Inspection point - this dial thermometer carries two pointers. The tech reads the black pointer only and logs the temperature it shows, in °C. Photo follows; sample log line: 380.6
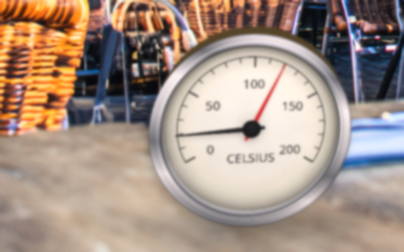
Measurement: 20
